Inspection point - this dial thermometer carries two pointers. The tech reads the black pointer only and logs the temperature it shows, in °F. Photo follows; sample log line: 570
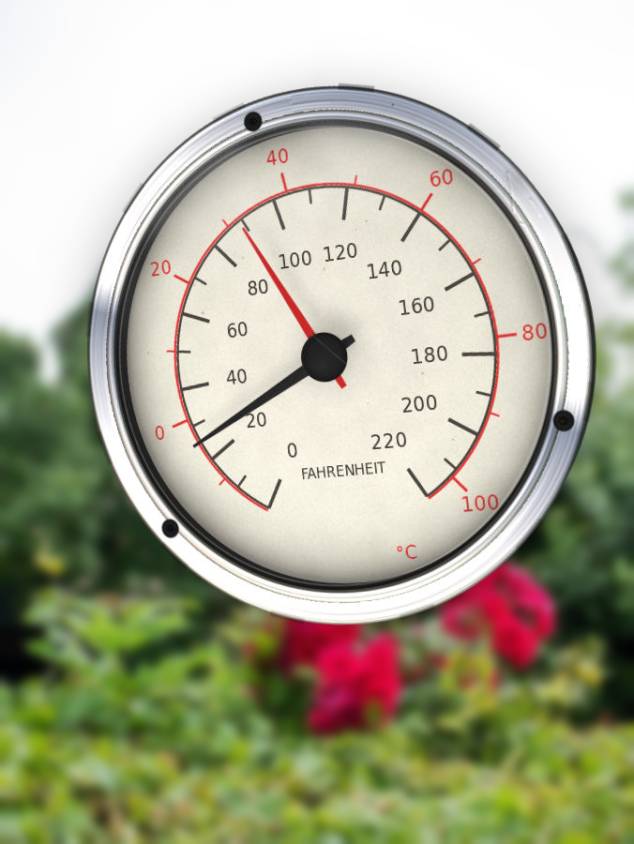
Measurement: 25
